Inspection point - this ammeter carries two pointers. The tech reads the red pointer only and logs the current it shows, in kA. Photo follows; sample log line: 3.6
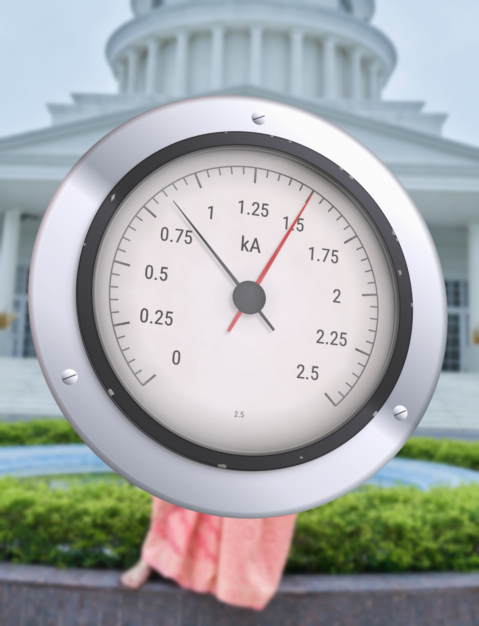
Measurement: 1.5
